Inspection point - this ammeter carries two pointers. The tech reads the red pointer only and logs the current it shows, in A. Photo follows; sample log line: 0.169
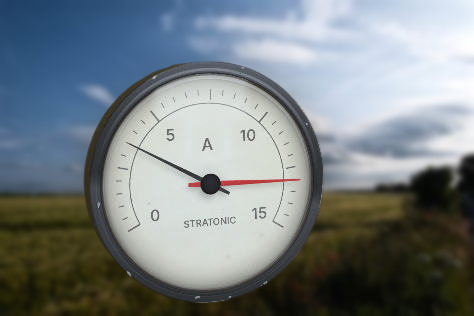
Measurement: 13
